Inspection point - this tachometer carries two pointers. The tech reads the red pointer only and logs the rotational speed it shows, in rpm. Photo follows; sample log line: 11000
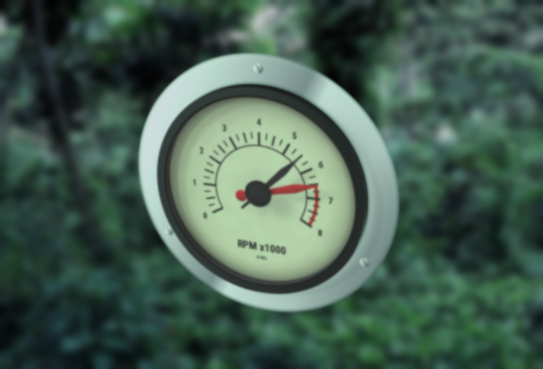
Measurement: 6500
